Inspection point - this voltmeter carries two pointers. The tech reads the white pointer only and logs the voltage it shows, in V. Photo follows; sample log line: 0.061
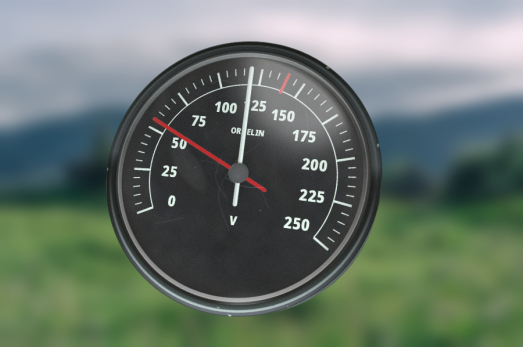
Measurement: 120
